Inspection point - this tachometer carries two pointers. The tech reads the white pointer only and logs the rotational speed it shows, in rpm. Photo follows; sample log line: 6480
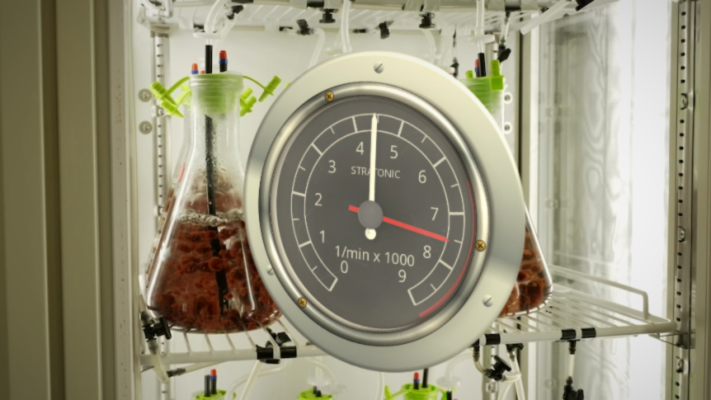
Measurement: 4500
